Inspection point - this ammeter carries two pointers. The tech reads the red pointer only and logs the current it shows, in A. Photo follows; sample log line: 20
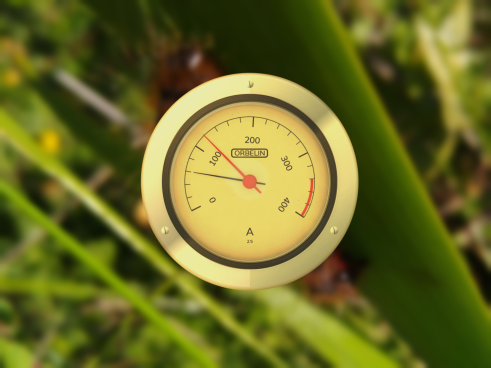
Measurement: 120
